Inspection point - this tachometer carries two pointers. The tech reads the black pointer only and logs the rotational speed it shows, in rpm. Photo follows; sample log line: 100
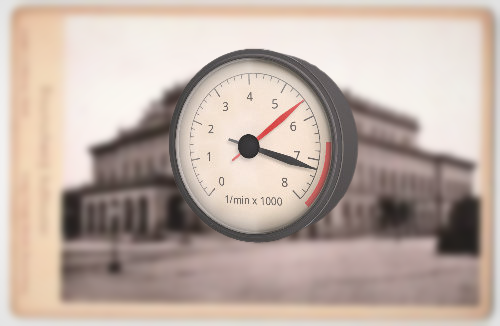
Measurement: 7200
